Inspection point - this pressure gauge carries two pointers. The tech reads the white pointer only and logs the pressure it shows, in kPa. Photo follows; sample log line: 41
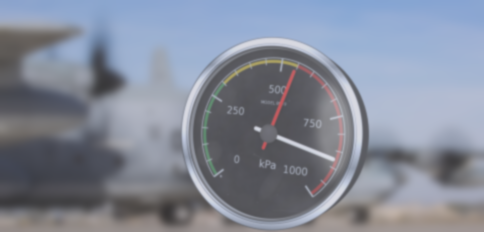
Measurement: 875
